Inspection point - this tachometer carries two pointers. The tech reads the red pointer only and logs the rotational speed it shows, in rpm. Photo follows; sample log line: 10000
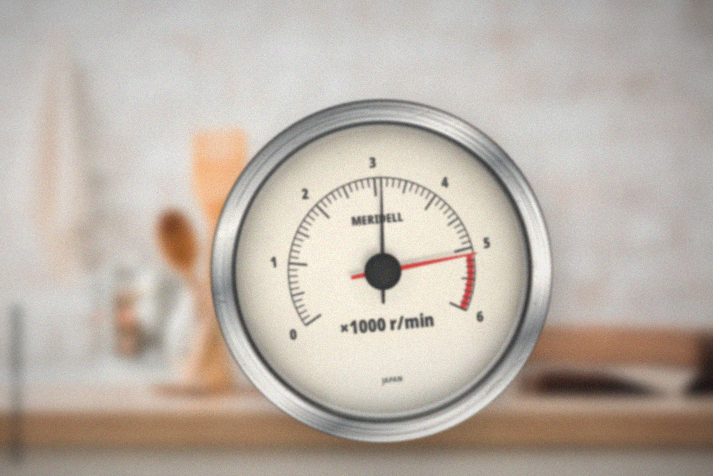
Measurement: 5100
